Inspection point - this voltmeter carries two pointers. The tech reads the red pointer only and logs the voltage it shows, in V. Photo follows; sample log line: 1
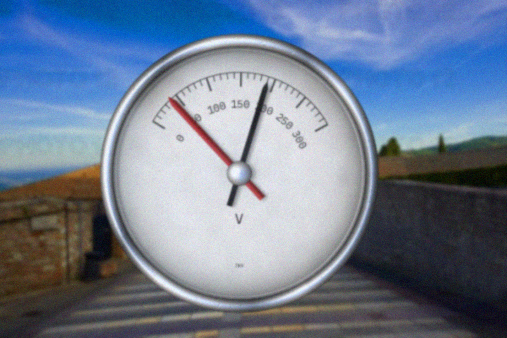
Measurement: 40
